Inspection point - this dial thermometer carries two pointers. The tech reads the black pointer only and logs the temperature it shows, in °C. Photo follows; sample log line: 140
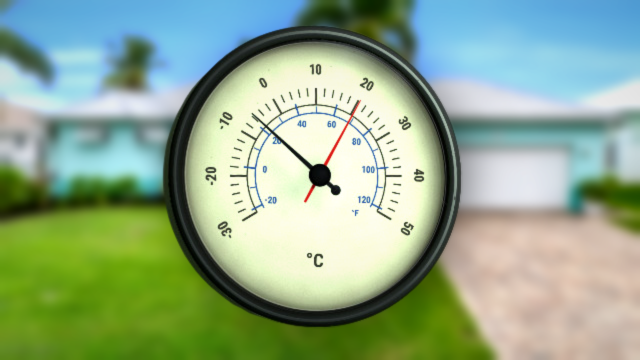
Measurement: -6
